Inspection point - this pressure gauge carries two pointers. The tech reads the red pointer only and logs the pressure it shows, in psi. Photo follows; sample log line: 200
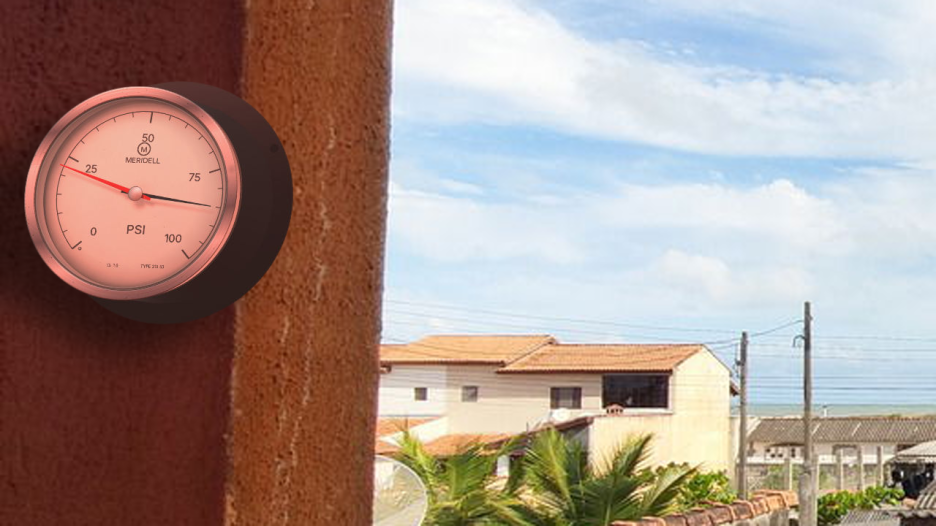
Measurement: 22.5
